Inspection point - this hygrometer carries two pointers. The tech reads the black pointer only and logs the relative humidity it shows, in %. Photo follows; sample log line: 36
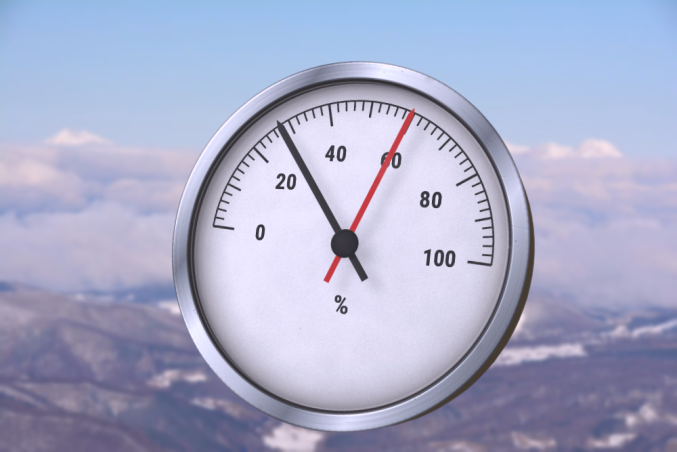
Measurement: 28
